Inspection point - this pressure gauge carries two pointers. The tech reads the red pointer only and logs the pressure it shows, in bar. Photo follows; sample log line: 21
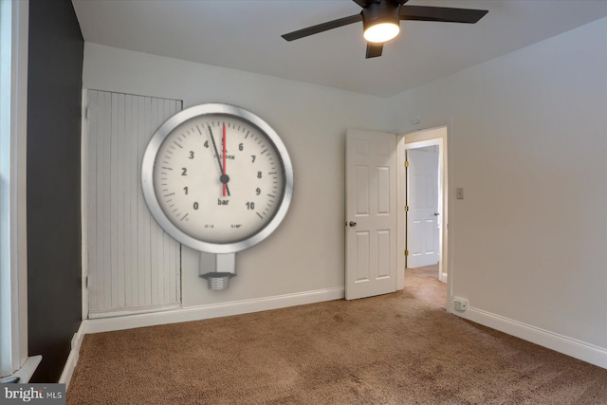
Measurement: 5
